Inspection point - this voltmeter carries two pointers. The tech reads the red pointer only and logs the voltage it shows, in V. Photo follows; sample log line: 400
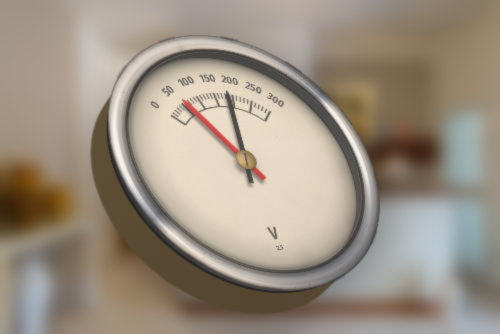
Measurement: 50
